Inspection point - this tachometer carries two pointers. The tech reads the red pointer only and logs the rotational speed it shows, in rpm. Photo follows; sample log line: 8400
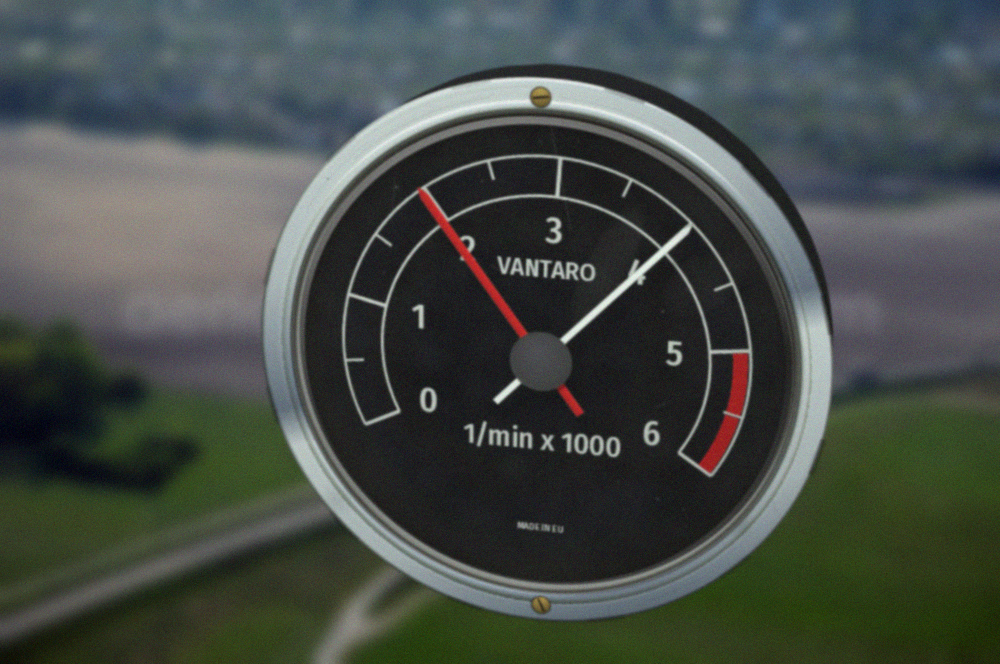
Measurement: 2000
